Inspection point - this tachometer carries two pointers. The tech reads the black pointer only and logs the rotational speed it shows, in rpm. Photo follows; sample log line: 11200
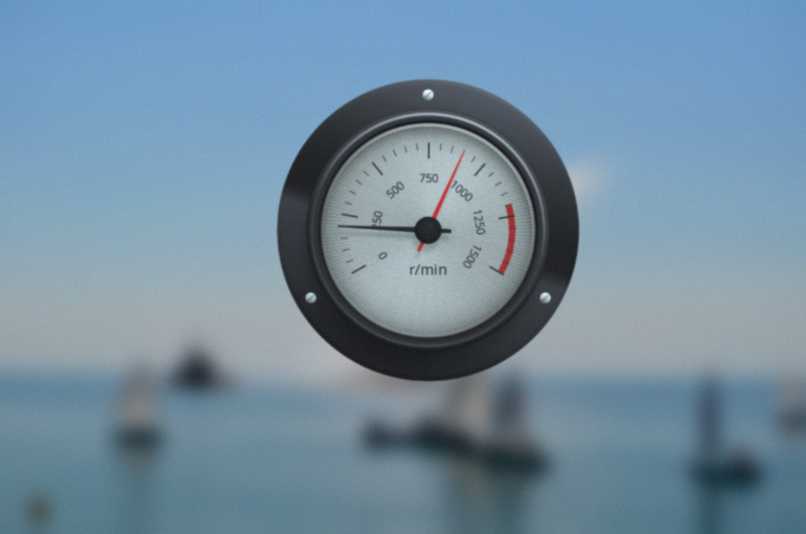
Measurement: 200
